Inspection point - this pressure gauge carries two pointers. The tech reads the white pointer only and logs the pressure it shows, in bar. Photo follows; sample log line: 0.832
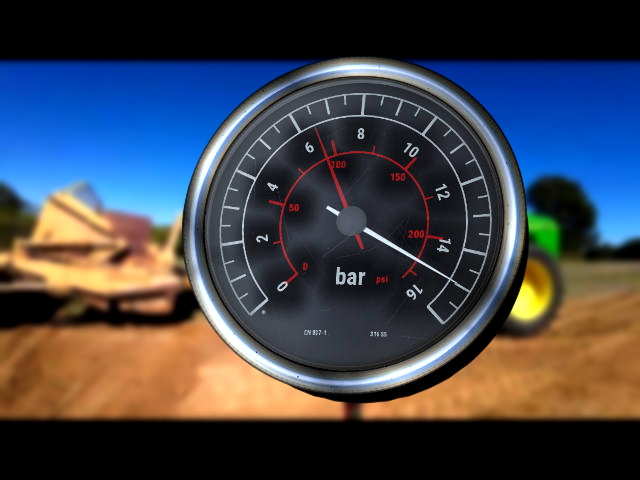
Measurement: 15
